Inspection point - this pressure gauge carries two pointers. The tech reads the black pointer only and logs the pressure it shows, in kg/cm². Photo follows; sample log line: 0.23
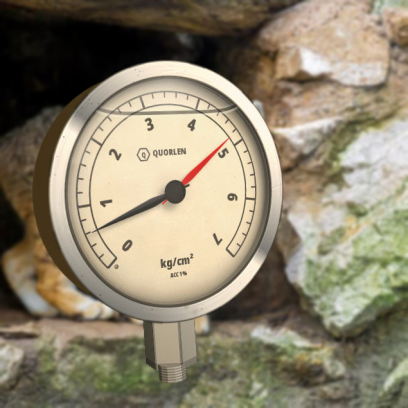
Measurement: 0.6
